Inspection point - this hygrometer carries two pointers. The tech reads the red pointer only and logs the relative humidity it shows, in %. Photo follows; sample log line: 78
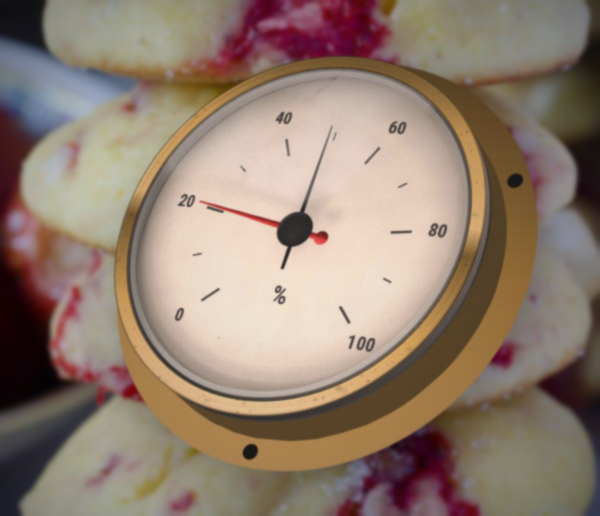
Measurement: 20
